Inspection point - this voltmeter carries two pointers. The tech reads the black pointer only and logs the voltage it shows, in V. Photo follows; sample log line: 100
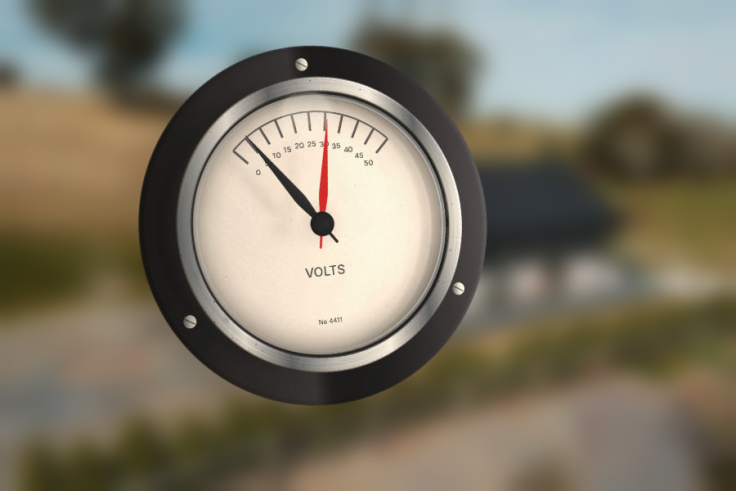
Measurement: 5
